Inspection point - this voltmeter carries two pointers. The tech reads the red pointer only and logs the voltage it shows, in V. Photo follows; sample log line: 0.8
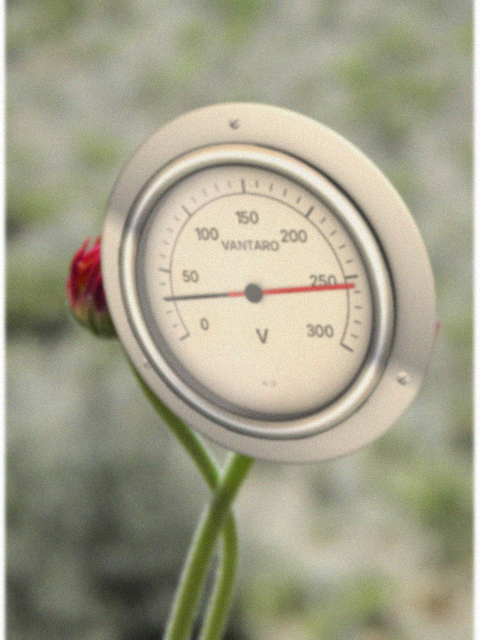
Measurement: 255
